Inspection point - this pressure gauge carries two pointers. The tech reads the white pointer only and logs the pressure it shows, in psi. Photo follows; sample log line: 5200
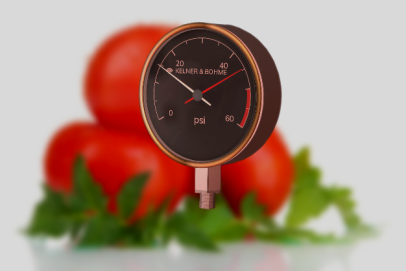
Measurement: 15
